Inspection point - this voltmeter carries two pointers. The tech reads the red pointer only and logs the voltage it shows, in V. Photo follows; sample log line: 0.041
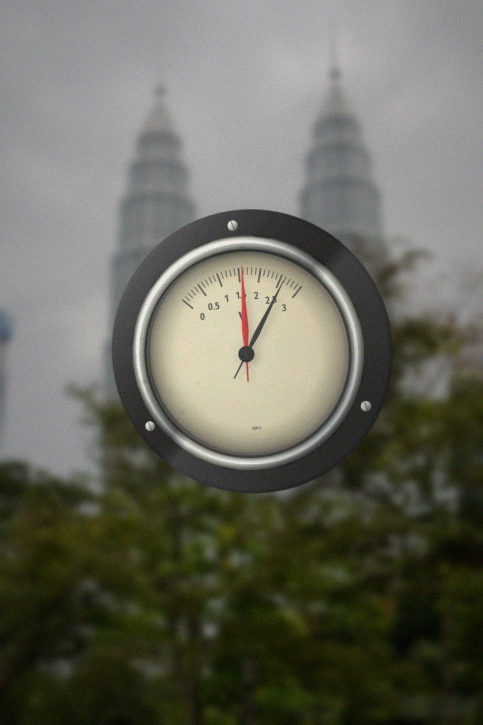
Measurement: 1.6
